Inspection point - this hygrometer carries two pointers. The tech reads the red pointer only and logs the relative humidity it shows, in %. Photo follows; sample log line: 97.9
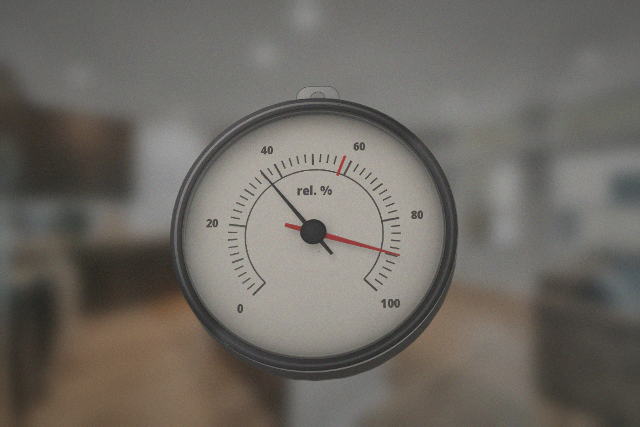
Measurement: 90
